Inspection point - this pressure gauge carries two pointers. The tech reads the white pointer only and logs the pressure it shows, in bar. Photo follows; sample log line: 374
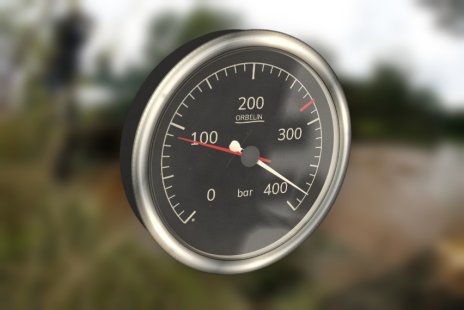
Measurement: 380
